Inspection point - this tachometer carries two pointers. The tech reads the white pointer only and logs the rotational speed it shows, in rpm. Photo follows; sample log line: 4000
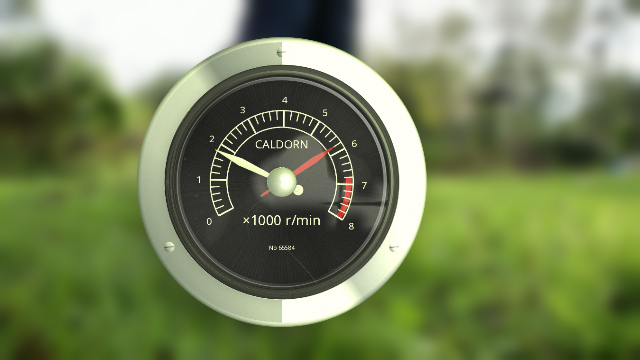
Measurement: 1800
